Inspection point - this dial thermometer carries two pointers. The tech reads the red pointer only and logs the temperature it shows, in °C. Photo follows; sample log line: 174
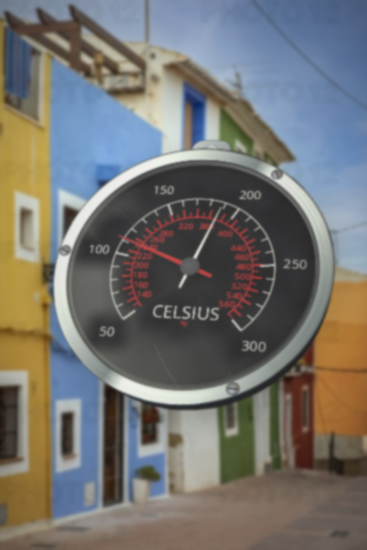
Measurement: 110
